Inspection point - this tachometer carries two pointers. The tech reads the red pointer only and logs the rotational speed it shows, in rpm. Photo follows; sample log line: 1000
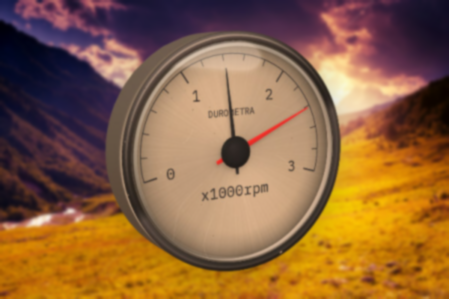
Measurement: 2400
